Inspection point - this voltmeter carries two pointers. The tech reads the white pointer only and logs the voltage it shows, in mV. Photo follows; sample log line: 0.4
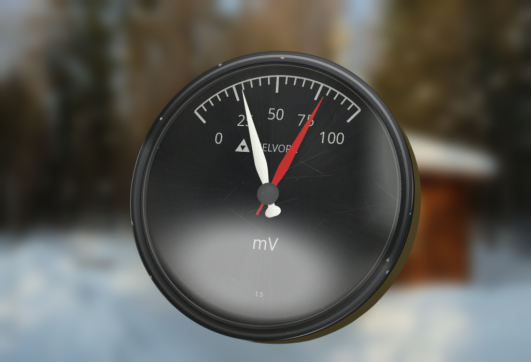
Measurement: 30
